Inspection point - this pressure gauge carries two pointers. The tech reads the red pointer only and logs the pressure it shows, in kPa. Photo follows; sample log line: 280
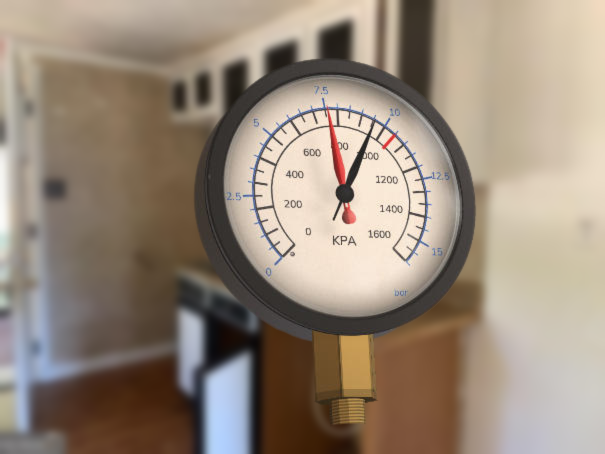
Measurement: 750
